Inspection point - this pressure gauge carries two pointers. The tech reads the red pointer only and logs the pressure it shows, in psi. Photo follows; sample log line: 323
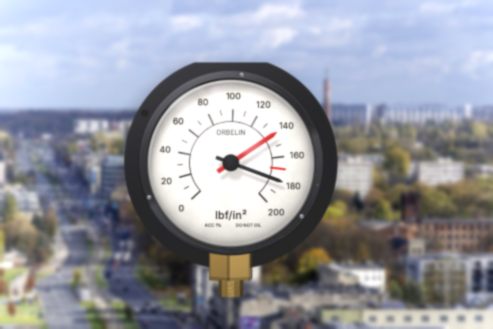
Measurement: 140
